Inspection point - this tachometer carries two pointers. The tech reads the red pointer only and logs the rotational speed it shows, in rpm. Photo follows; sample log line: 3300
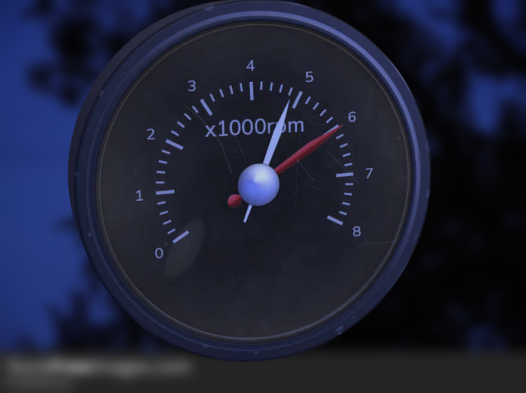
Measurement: 6000
